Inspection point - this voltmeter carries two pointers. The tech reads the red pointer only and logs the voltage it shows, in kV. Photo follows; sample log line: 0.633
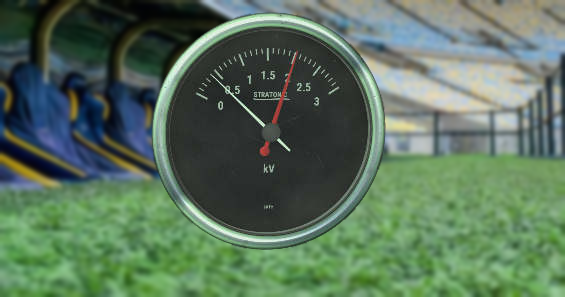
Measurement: 2
